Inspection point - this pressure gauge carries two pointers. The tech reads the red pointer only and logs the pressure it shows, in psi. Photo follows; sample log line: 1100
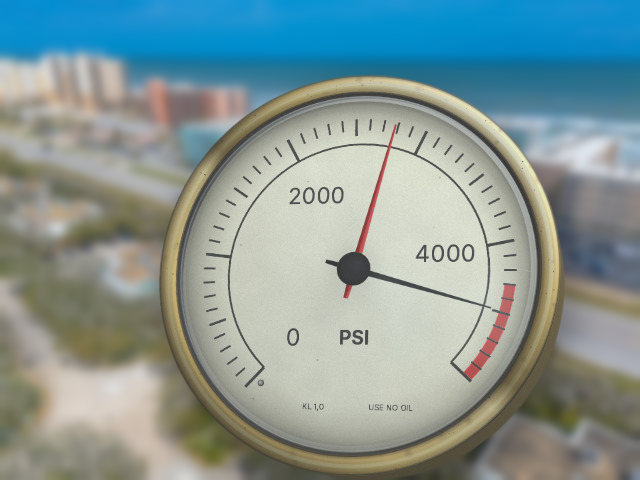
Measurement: 2800
